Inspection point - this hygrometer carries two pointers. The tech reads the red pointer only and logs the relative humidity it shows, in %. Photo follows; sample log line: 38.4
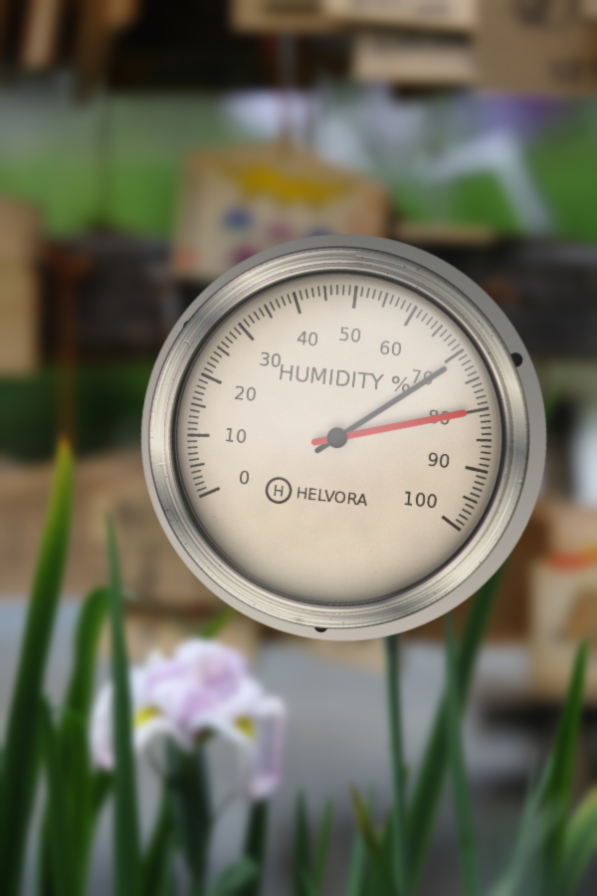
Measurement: 80
